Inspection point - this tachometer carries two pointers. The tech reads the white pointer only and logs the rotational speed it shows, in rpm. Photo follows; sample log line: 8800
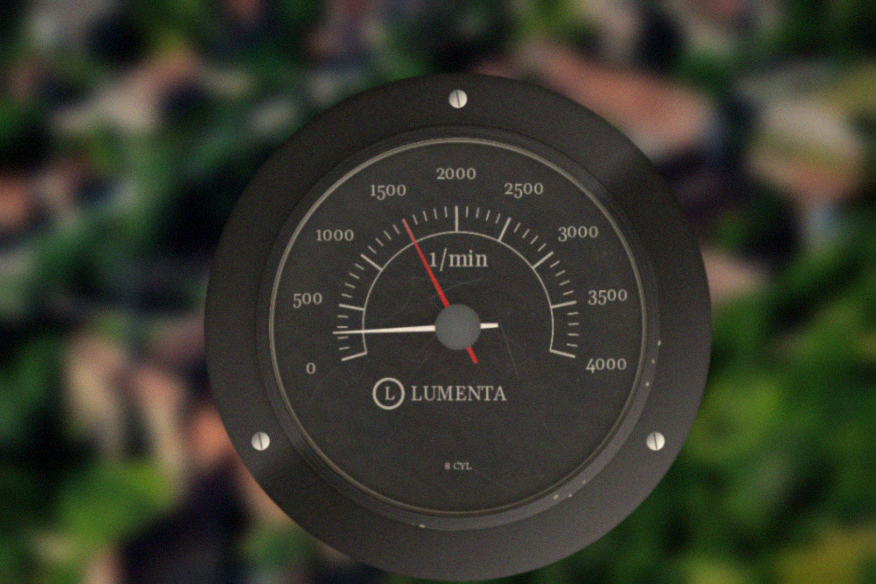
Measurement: 250
